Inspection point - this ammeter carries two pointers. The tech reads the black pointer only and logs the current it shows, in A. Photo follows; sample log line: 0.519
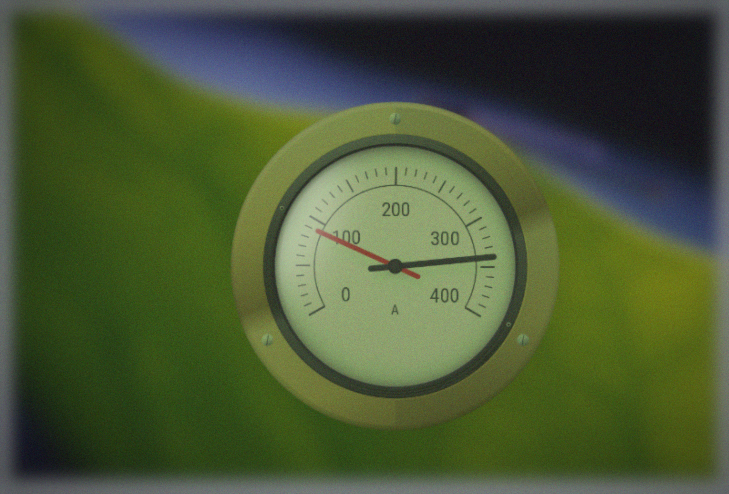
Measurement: 340
